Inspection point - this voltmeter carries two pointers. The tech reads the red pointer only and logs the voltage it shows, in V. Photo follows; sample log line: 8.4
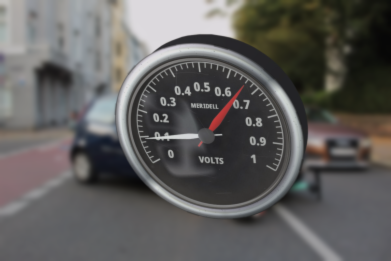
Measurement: 0.66
